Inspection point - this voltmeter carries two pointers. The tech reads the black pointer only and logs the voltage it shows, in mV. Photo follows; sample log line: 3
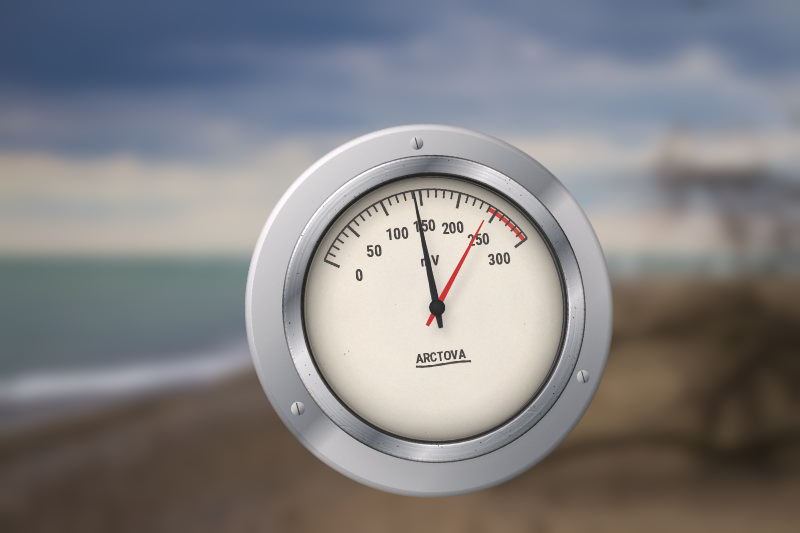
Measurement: 140
